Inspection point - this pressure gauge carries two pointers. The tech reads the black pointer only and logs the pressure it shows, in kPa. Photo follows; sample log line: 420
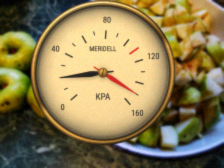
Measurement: 20
